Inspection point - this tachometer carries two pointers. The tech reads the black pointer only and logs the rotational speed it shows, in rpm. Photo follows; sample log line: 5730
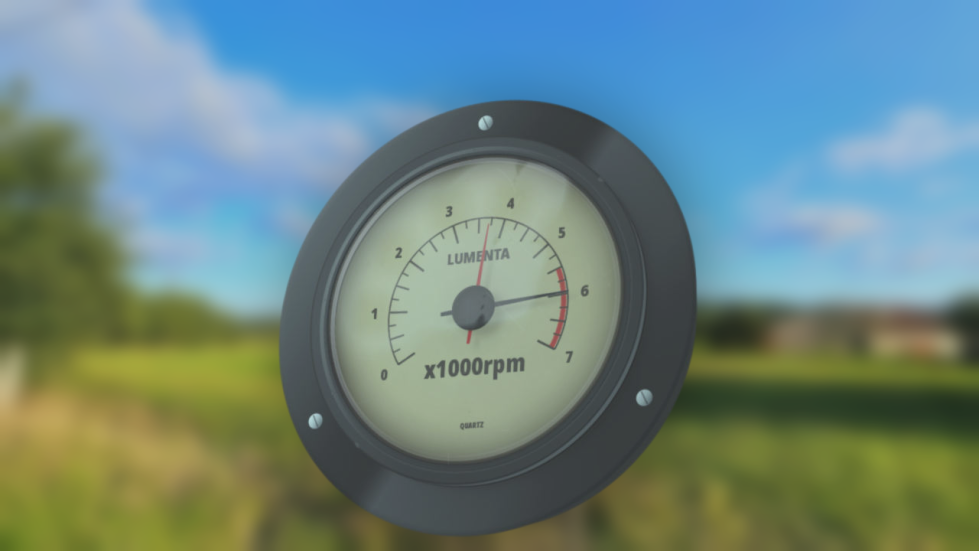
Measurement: 6000
